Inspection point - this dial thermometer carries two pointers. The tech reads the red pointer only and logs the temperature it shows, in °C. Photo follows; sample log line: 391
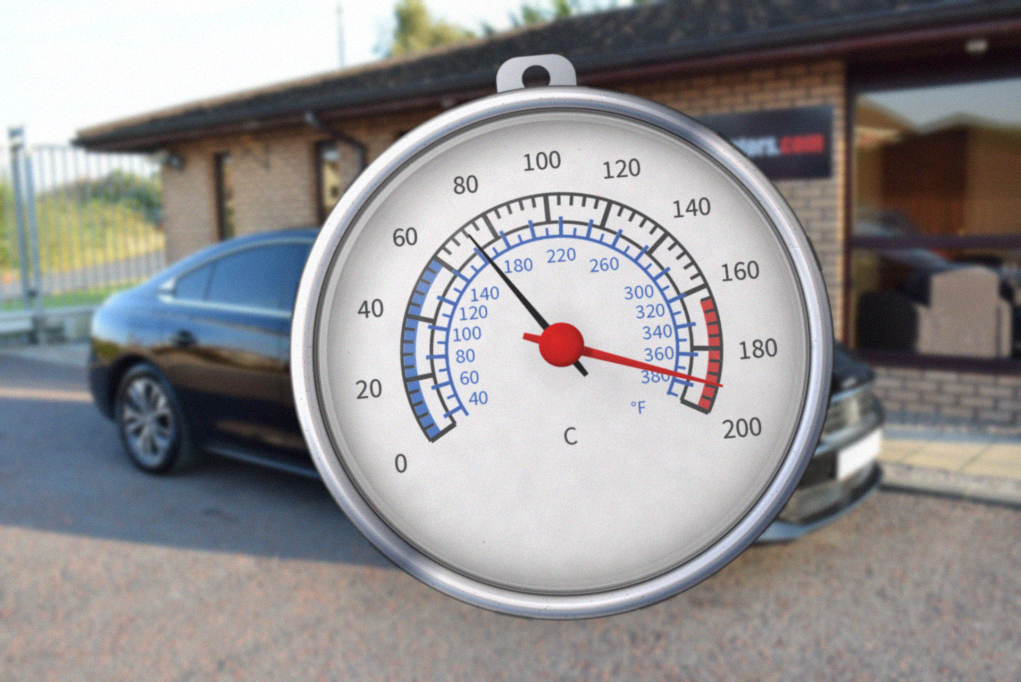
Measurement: 192
